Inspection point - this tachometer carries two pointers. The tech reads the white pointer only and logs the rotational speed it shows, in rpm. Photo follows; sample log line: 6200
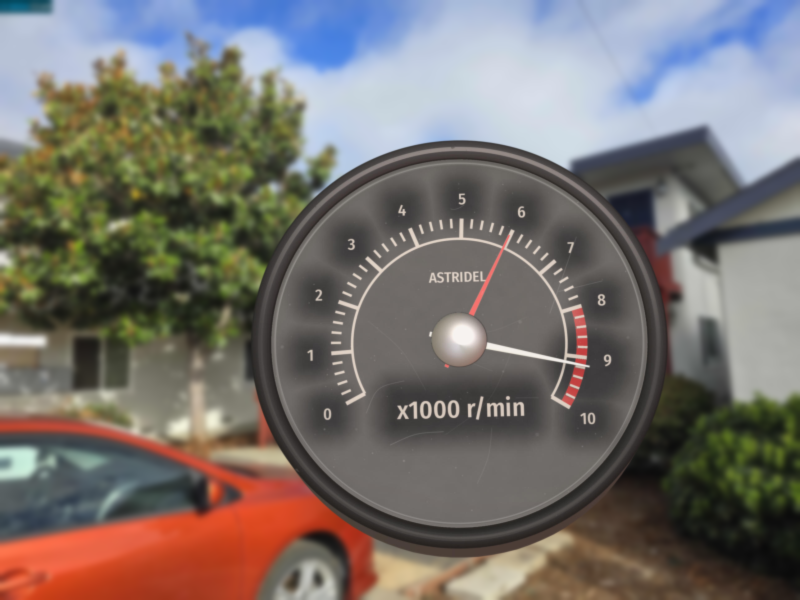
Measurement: 9200
